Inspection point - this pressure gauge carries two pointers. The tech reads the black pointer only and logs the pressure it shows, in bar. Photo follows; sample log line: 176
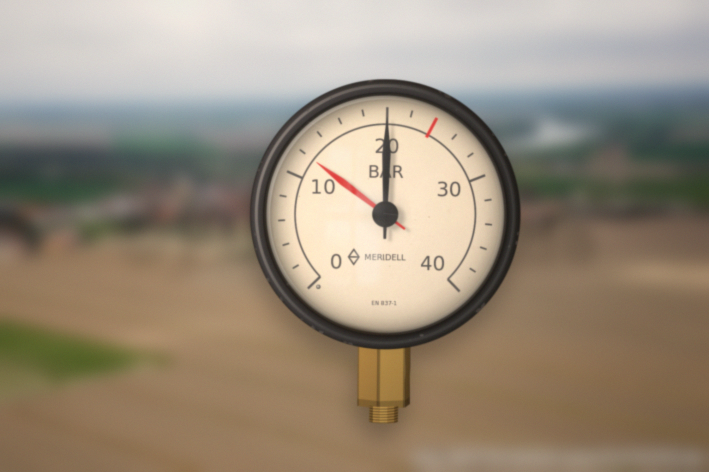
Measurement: 20
